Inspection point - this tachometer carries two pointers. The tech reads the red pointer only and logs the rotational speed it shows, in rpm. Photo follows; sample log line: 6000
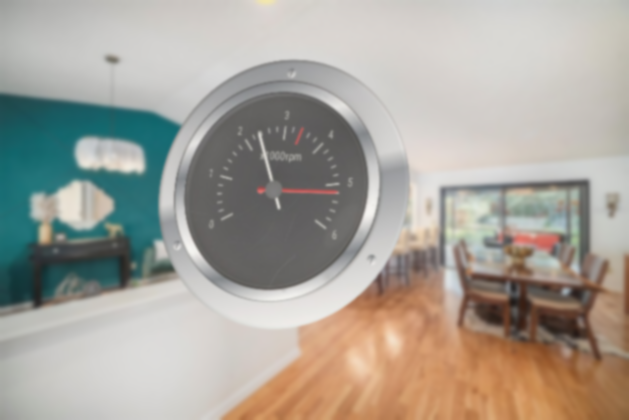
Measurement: 5200
